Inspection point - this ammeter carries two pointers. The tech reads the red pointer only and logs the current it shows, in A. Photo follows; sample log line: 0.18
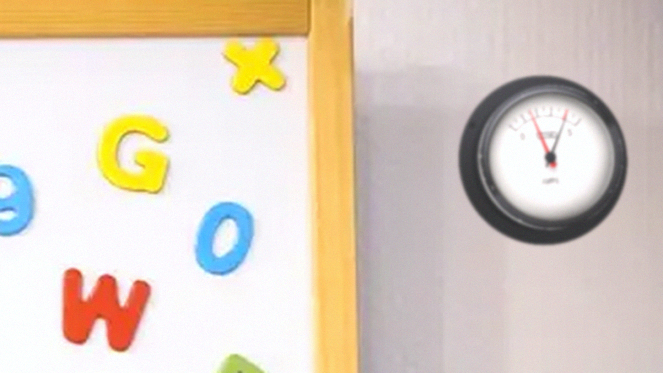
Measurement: 1.5
